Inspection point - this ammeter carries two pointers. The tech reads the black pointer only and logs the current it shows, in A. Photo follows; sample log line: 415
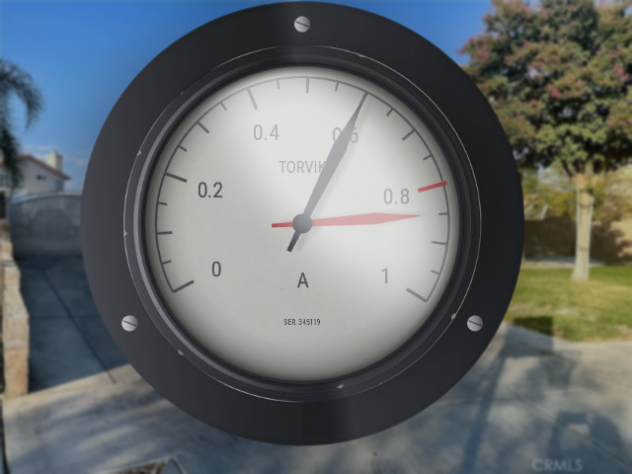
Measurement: 0.6
